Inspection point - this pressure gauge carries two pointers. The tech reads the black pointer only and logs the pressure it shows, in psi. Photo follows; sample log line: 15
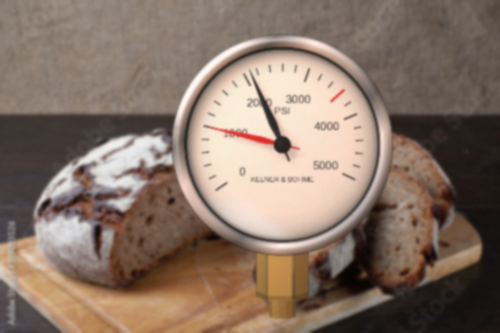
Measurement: 2100
